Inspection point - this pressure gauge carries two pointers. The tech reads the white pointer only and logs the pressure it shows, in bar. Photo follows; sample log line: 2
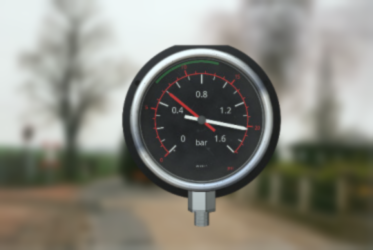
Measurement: 1.4
